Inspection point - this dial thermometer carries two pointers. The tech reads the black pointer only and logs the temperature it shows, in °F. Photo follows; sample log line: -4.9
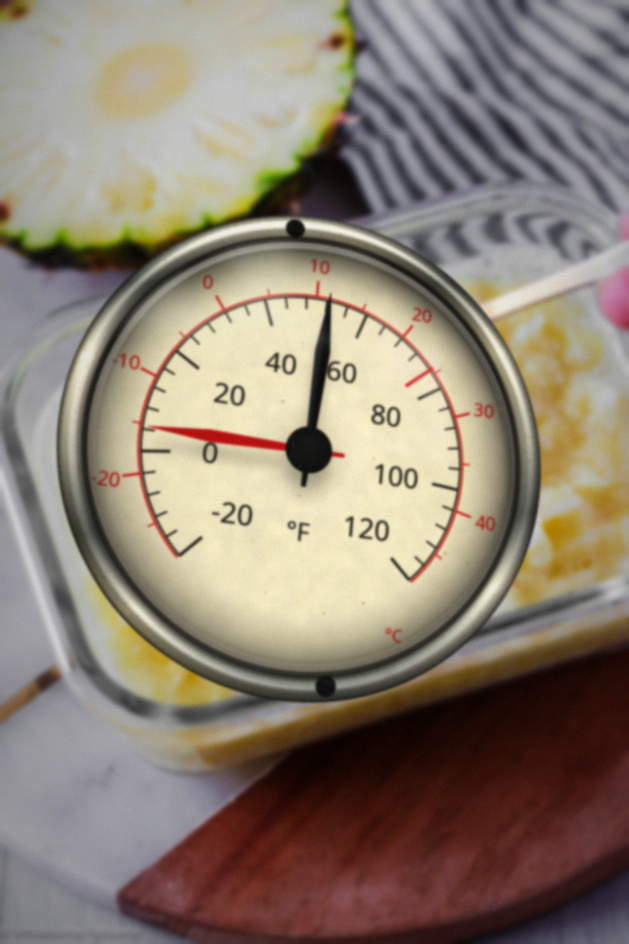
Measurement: 52
